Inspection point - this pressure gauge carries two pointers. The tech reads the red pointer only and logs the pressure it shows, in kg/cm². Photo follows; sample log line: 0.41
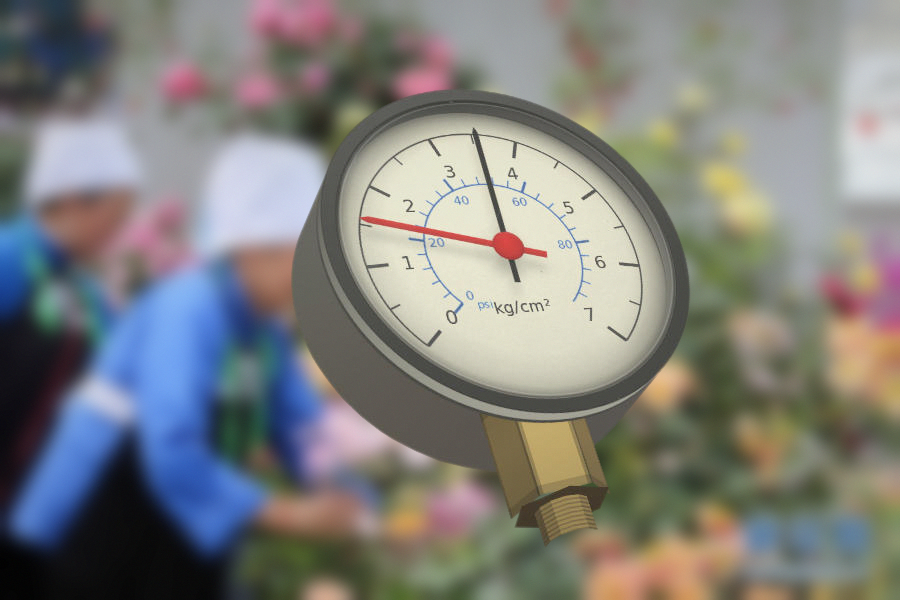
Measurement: 1.5
